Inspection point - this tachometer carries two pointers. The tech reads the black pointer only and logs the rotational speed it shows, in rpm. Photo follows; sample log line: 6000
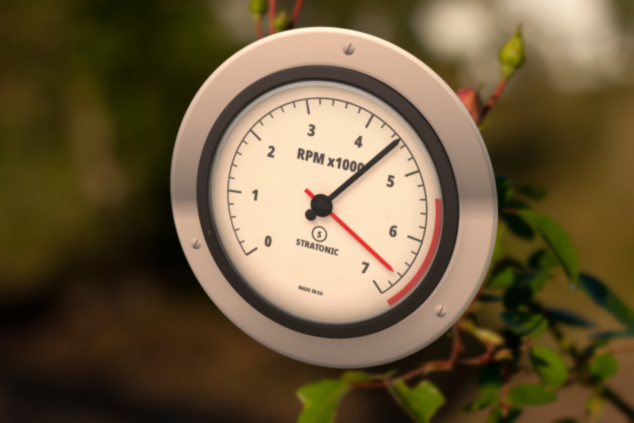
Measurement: 4500
